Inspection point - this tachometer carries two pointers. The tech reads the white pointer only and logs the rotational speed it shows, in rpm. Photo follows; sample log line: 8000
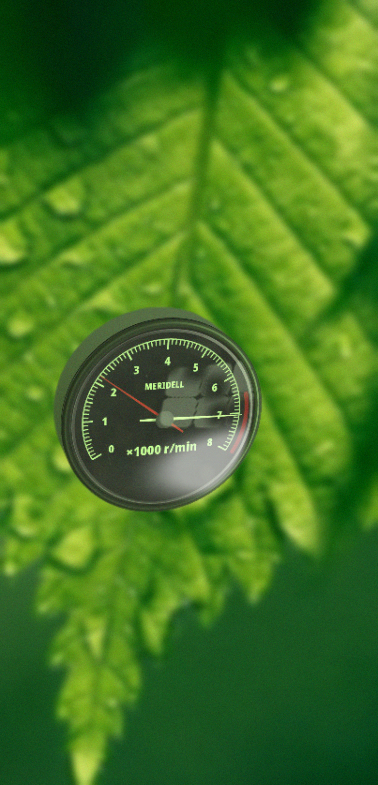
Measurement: 7000
